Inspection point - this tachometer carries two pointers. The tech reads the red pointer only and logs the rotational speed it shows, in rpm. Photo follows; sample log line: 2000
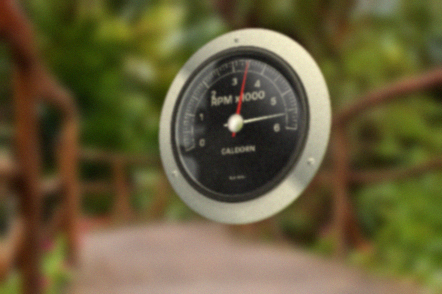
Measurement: 3500
